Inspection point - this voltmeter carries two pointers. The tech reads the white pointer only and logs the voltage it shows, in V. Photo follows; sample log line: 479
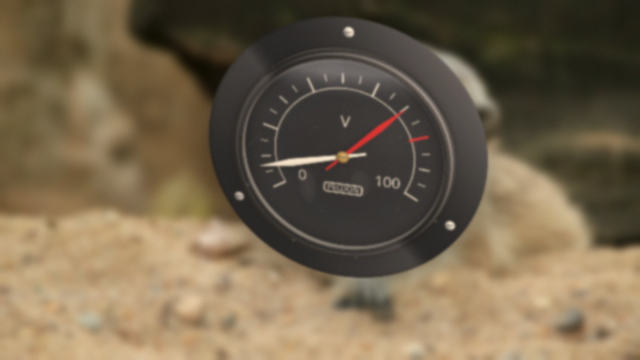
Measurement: 7.5
